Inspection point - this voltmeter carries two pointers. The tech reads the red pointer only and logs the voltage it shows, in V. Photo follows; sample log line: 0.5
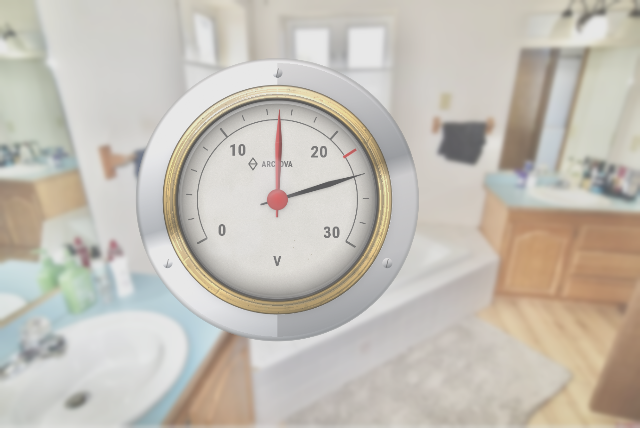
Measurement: 15
